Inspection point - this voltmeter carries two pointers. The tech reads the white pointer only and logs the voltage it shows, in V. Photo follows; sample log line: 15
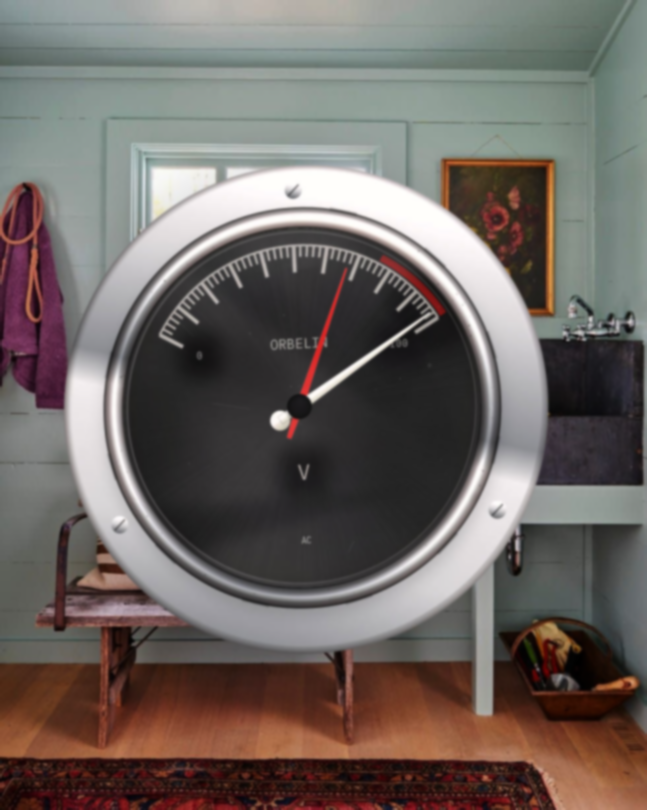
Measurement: 98
